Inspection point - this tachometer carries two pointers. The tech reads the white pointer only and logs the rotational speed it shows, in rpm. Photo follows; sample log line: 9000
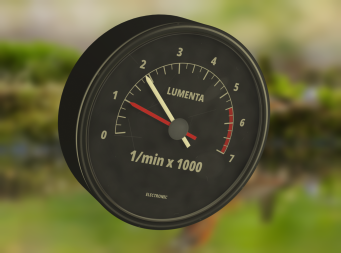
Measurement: 1875
